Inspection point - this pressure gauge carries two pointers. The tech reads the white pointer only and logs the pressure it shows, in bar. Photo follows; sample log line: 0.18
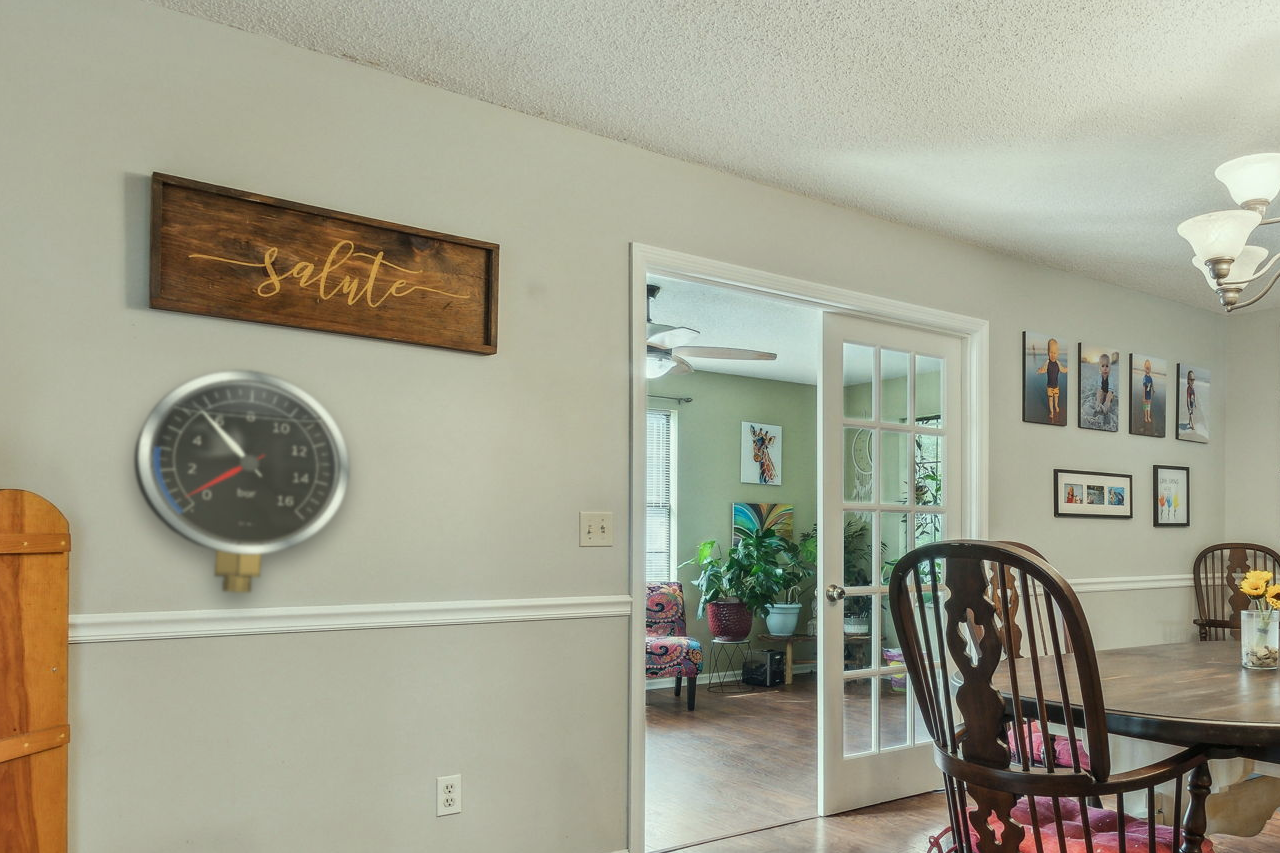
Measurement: 5.5
